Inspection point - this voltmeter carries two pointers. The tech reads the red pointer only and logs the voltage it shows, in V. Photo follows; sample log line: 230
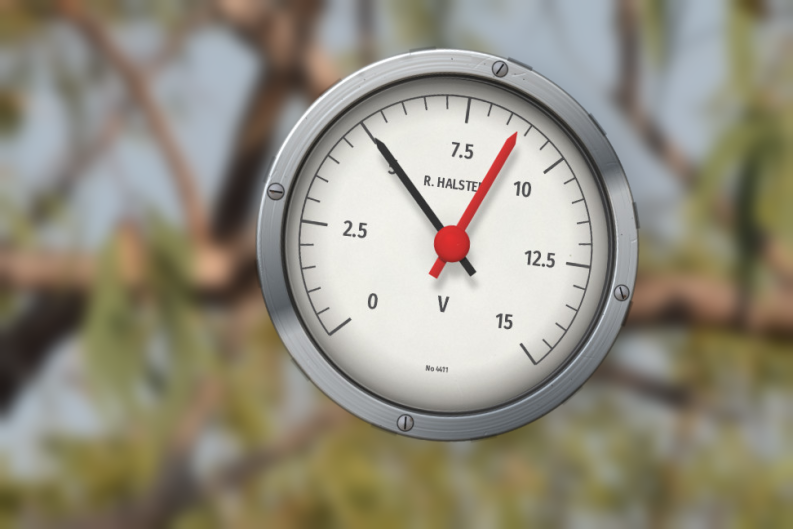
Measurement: 8.75
